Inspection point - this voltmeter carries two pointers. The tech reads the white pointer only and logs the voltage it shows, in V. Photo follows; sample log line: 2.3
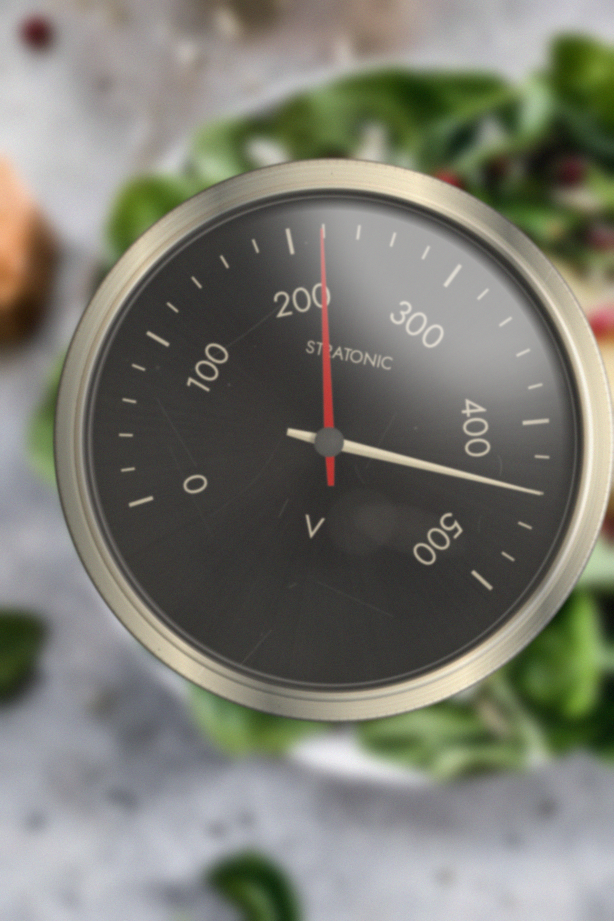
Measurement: 440
